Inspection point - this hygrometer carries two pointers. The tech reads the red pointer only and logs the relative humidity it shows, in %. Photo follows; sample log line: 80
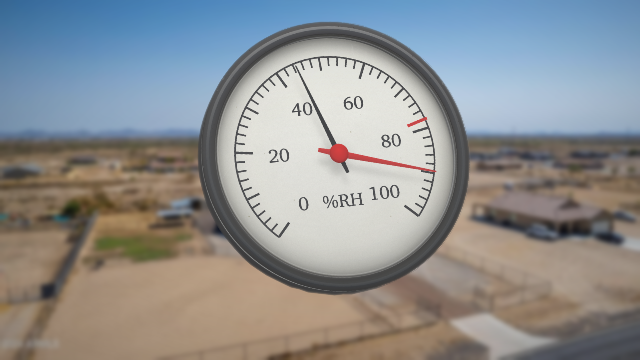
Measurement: 90
